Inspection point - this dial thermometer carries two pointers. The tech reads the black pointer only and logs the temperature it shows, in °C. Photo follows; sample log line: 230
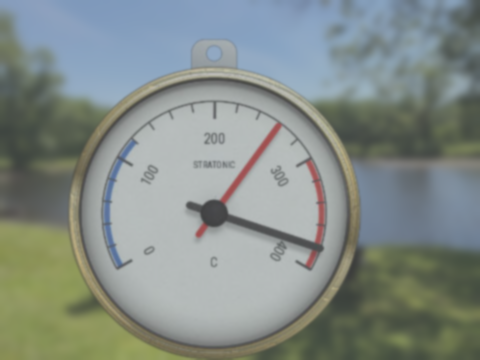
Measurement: 380
